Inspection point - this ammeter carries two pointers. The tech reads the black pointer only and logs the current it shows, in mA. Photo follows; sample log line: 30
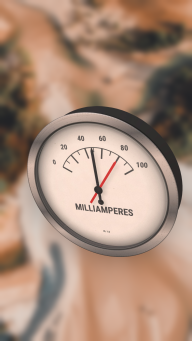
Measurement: 50
